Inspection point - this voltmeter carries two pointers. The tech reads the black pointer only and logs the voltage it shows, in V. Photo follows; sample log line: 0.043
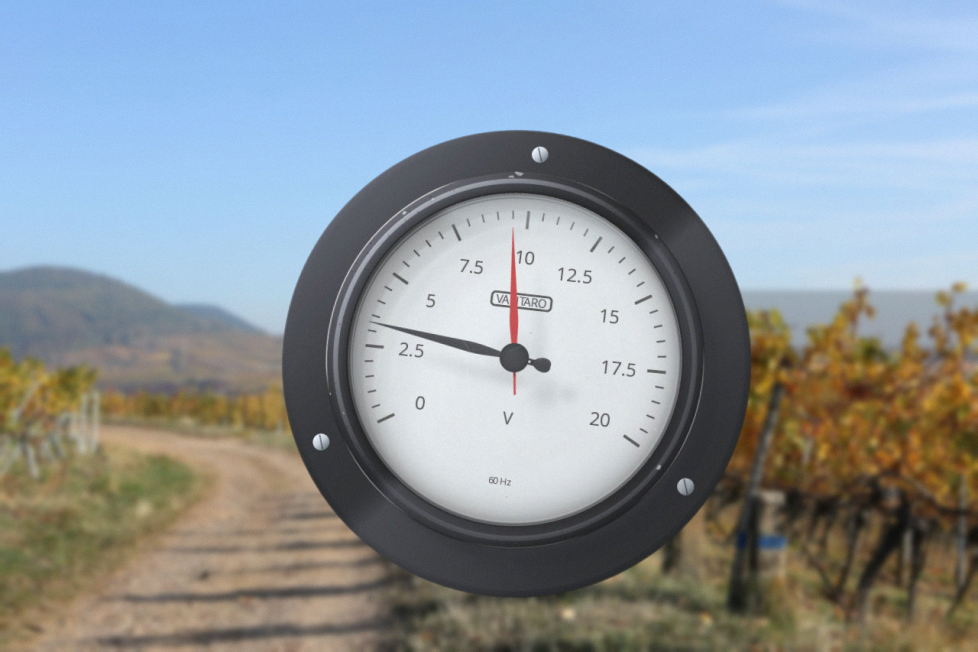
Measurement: 3.25
